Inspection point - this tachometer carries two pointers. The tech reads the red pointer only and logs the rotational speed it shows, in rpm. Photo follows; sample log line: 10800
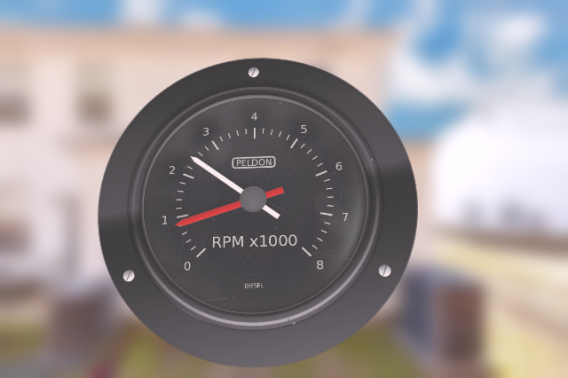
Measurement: 800
